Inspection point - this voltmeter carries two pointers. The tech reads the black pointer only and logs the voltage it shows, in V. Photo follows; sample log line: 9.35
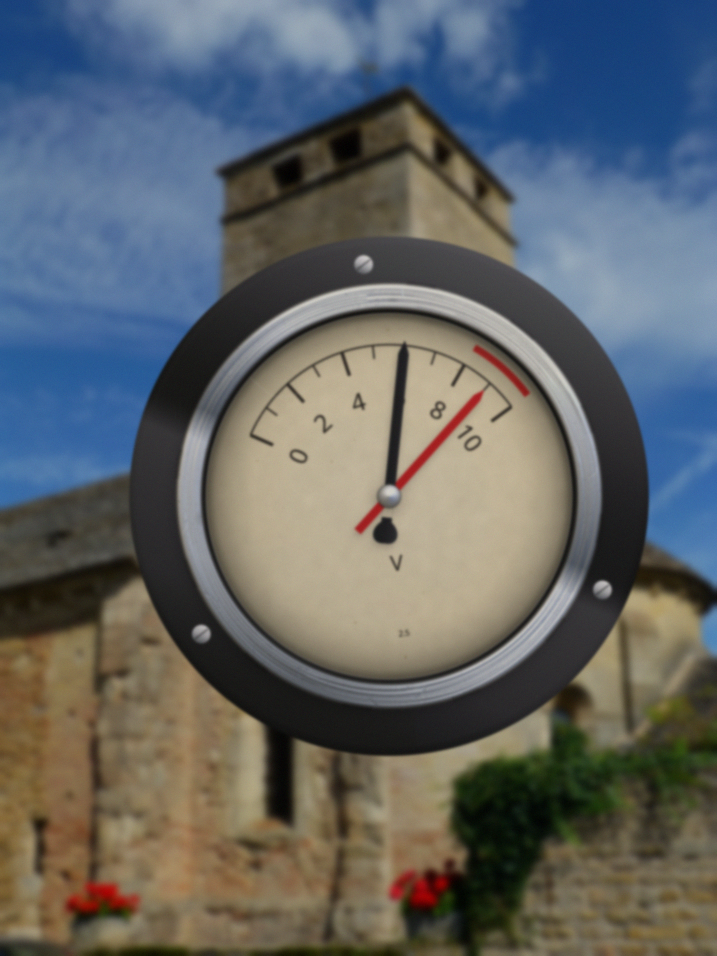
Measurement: 6
